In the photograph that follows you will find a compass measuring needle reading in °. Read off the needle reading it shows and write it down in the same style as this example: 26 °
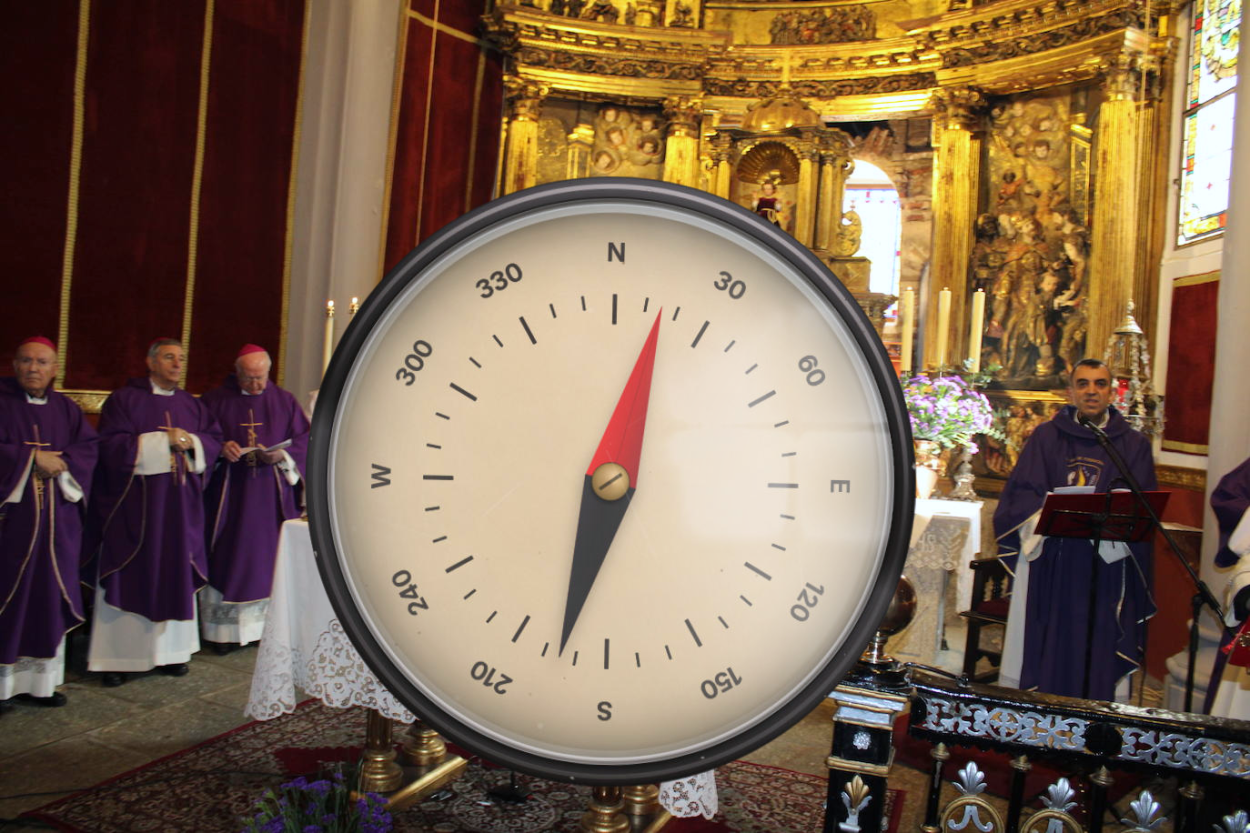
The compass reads 15 °
